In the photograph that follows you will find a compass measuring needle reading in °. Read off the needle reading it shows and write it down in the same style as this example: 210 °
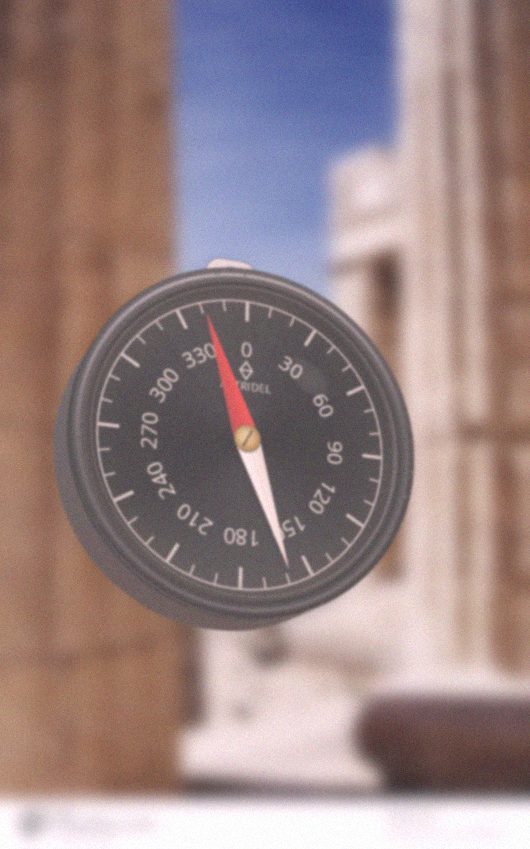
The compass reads 340 °
